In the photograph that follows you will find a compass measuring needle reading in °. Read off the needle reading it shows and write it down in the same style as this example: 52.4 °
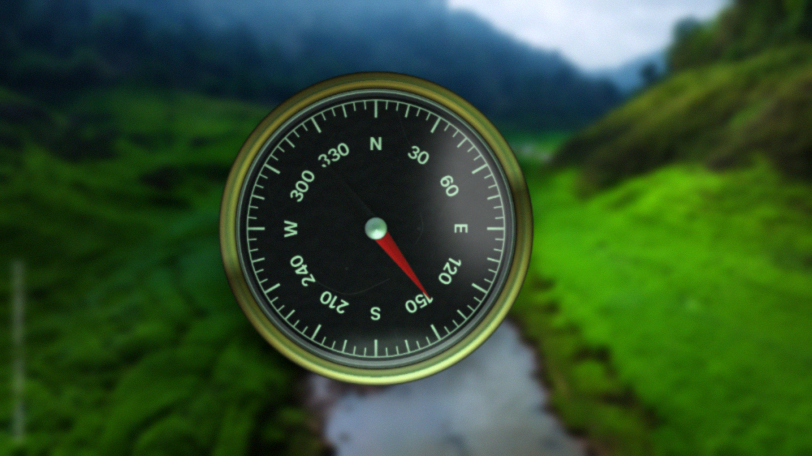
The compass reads 142.5 °
